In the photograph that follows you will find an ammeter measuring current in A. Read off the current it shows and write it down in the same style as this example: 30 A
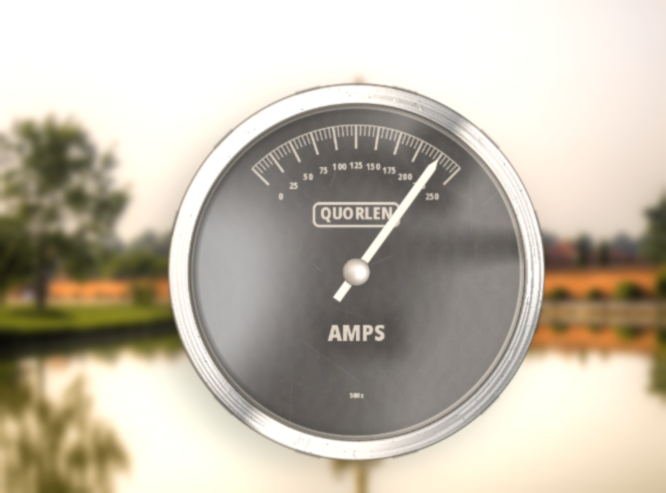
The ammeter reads 225 A
